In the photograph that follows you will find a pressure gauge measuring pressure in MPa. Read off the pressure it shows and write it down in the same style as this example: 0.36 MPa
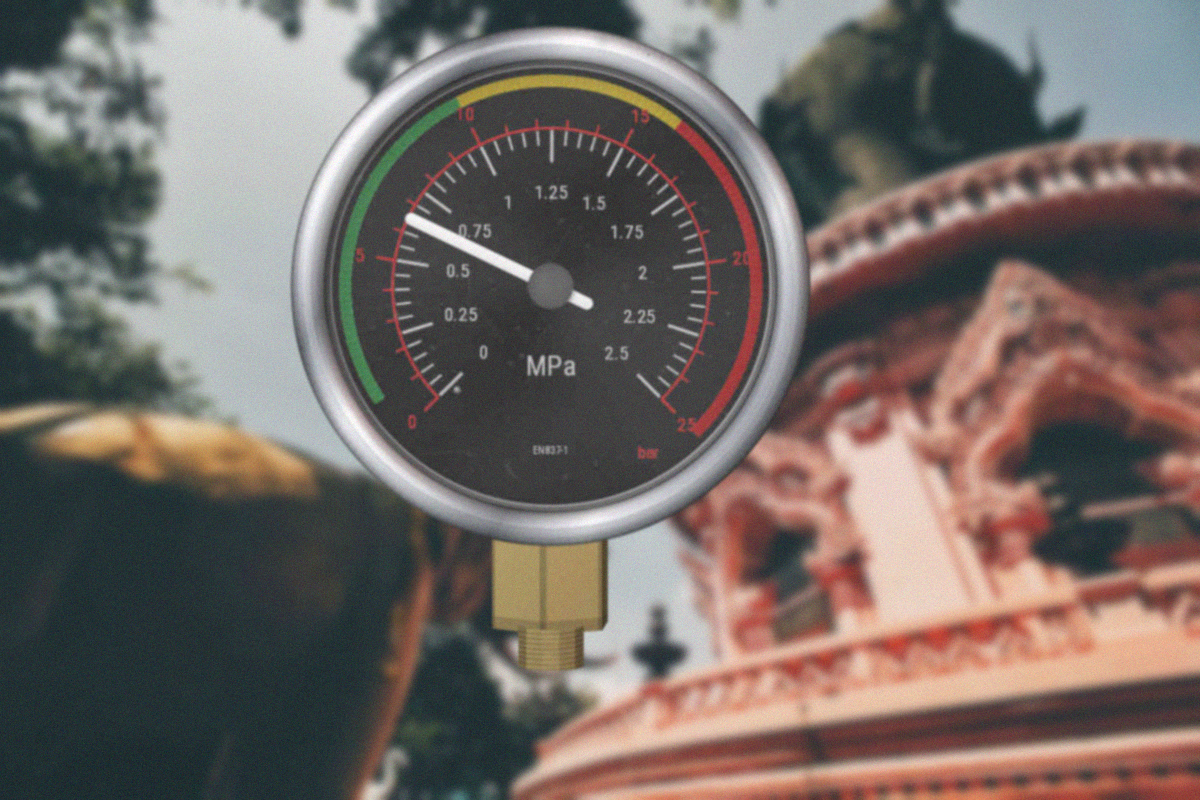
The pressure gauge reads 0.65 MPa
